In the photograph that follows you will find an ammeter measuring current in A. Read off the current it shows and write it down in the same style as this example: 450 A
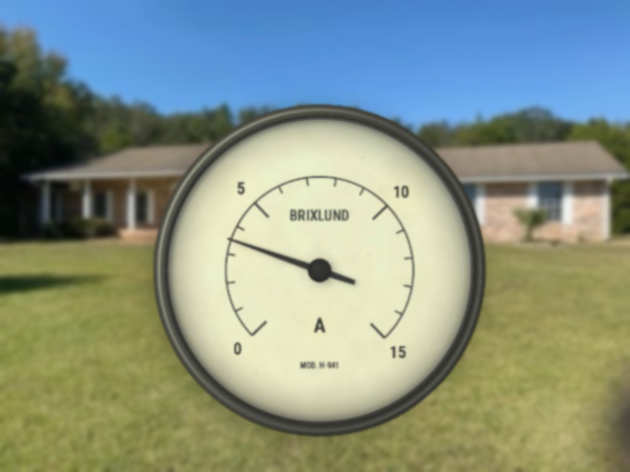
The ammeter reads 3.5 A
